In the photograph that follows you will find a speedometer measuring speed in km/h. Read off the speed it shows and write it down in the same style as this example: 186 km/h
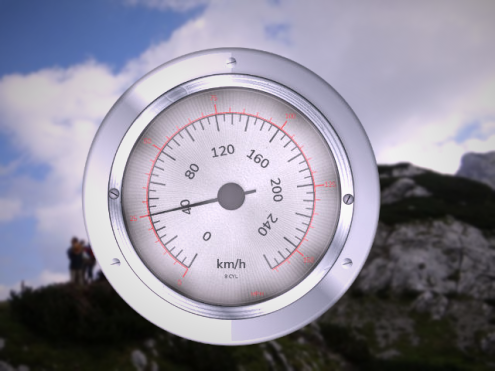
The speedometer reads 40 km/h
